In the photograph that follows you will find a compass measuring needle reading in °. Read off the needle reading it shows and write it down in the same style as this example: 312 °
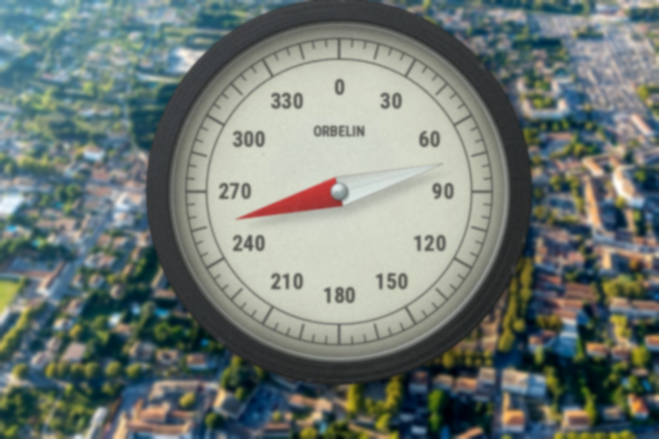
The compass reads 255 °
